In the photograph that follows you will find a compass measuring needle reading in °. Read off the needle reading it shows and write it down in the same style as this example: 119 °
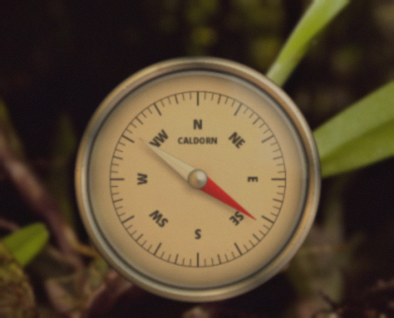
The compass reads 125 °
